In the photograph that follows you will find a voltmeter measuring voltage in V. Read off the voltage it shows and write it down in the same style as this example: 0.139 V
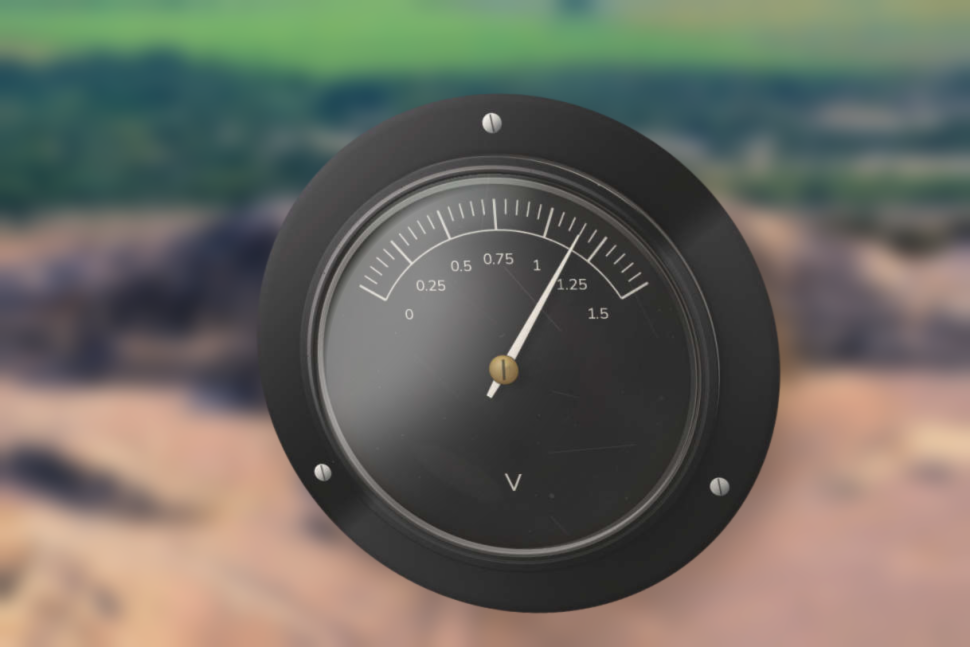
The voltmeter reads 1.15 V
